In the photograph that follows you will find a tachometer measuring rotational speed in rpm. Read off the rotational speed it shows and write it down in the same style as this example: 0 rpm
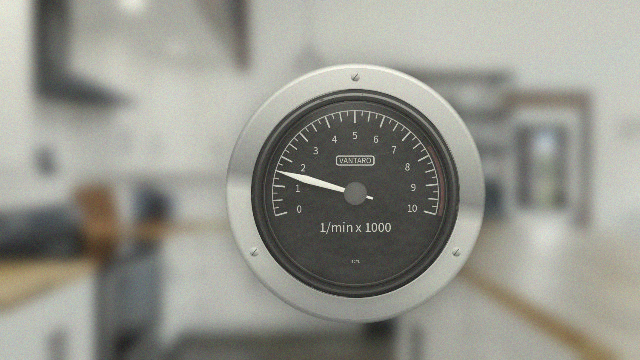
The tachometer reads 1500 rpm
